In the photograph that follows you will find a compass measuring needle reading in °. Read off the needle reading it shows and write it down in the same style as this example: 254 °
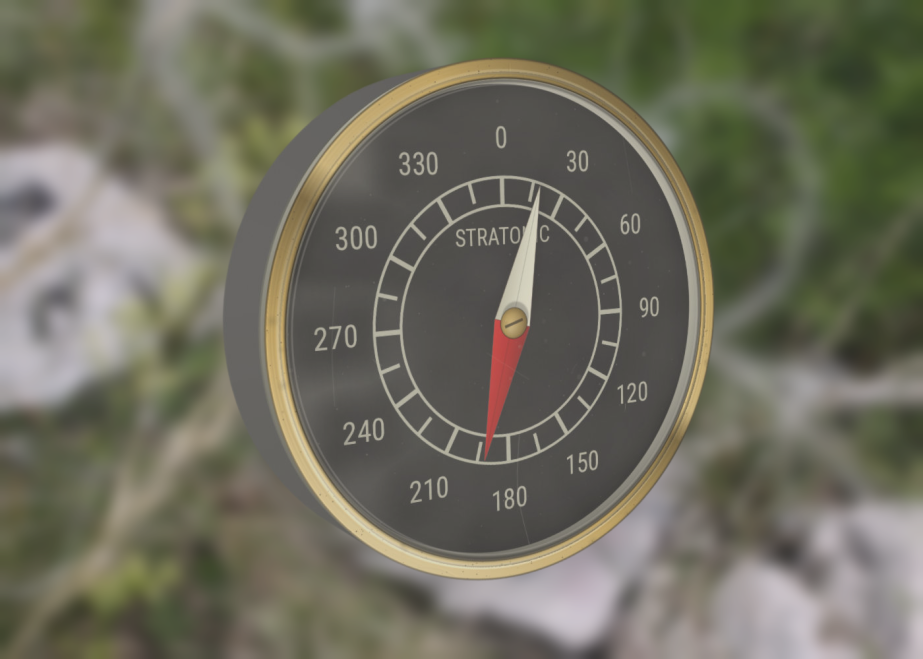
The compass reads 195 °
